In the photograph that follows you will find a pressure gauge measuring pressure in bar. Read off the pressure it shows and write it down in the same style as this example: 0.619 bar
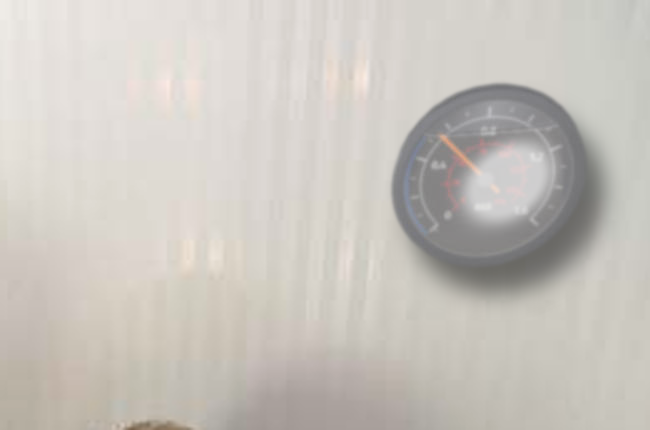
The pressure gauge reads 0.55 bar
